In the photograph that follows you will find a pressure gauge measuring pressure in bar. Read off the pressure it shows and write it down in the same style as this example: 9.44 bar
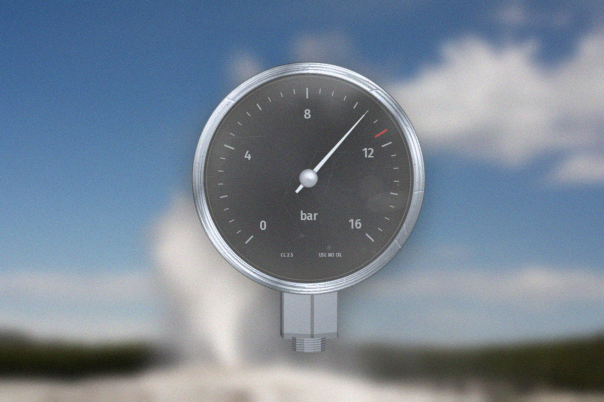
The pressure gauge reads 10.5 bar
